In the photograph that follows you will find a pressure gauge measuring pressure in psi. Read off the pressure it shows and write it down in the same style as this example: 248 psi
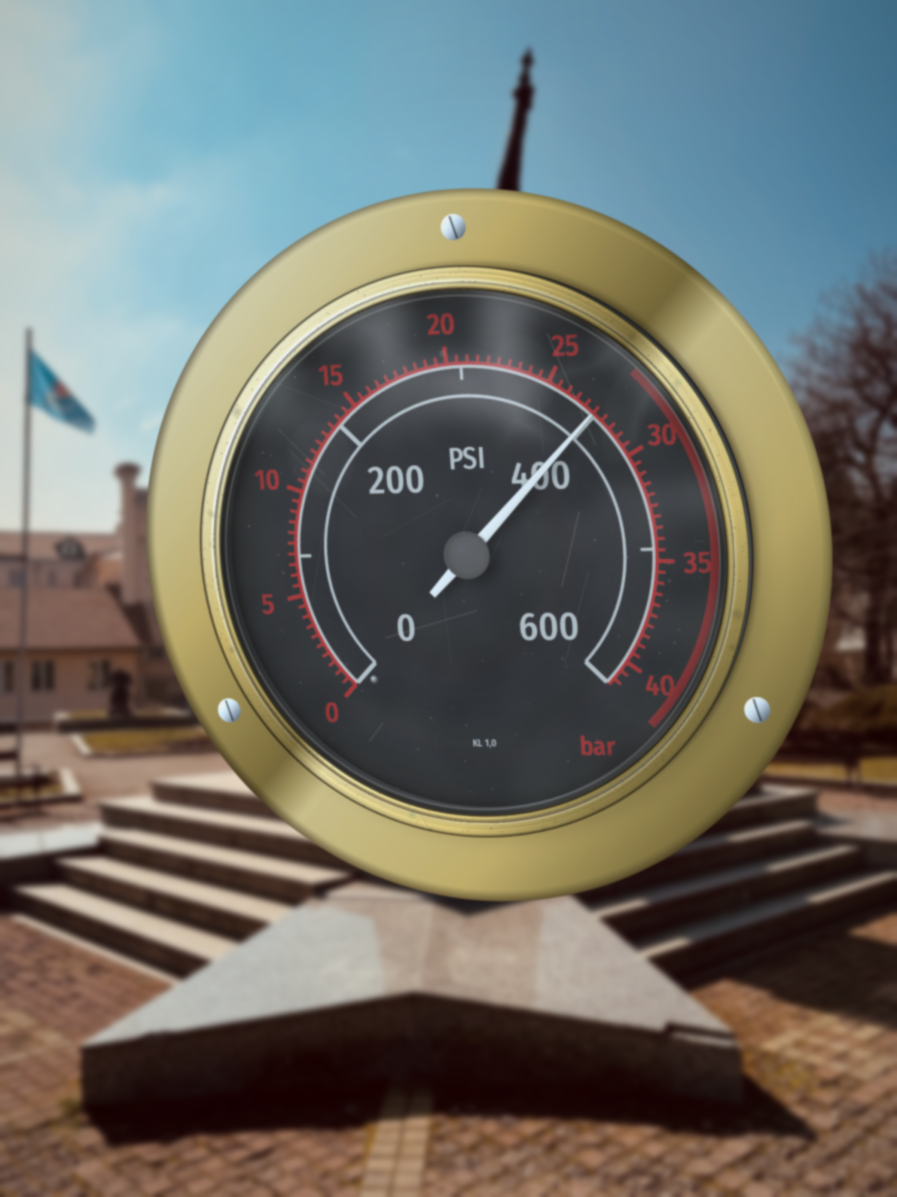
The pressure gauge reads 400 psi
